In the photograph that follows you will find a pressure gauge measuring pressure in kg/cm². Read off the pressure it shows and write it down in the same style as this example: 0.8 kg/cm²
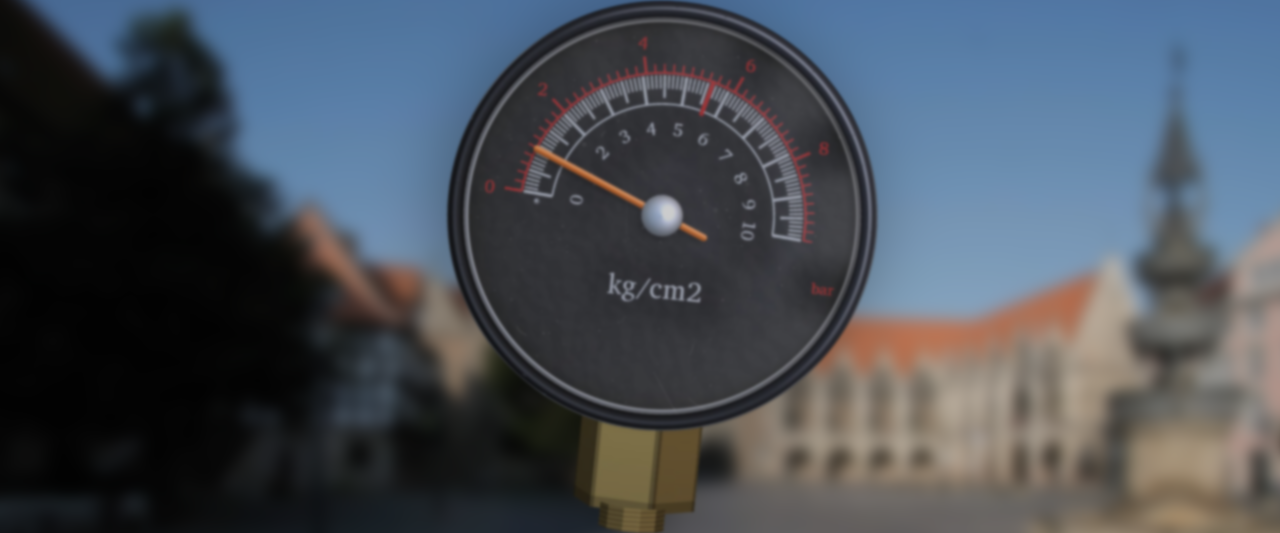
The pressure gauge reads 1 kg/cm²
